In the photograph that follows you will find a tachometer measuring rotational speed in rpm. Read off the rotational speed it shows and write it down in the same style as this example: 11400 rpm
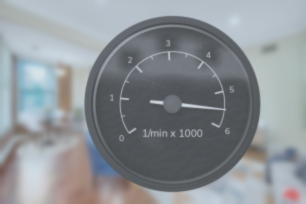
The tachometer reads 5500 rpm
